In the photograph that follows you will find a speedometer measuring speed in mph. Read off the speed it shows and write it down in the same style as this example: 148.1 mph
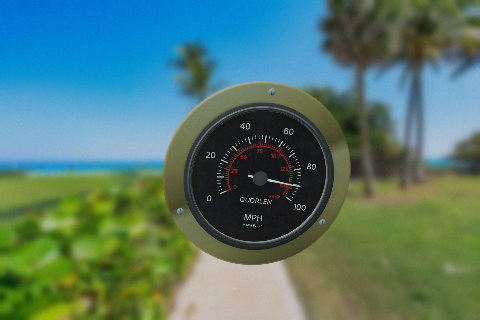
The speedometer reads 90 mph
